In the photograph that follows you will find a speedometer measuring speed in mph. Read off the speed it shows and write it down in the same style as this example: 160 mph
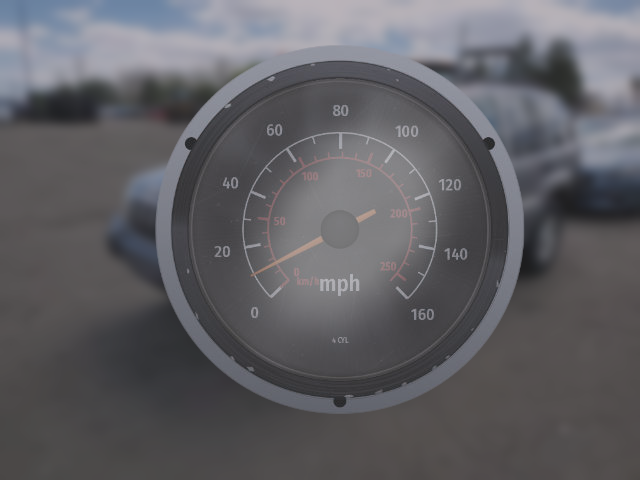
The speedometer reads 10 mph
